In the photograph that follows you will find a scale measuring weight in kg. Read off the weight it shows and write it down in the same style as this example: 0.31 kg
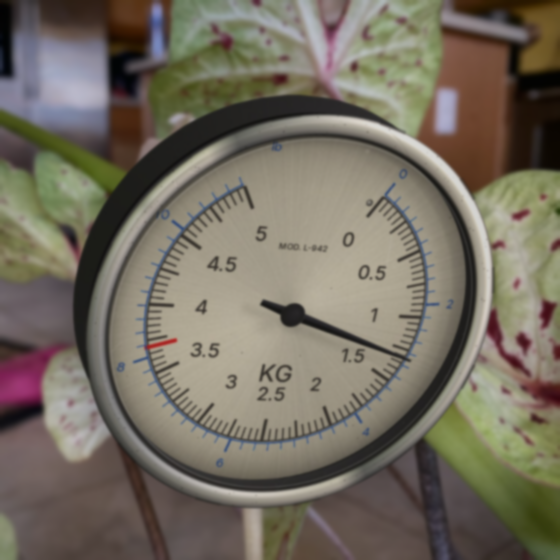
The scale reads 1.3 kg
